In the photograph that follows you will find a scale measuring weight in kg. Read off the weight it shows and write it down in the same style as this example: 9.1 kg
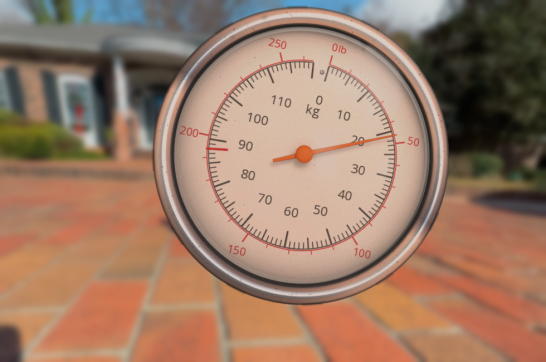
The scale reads 21 kg
